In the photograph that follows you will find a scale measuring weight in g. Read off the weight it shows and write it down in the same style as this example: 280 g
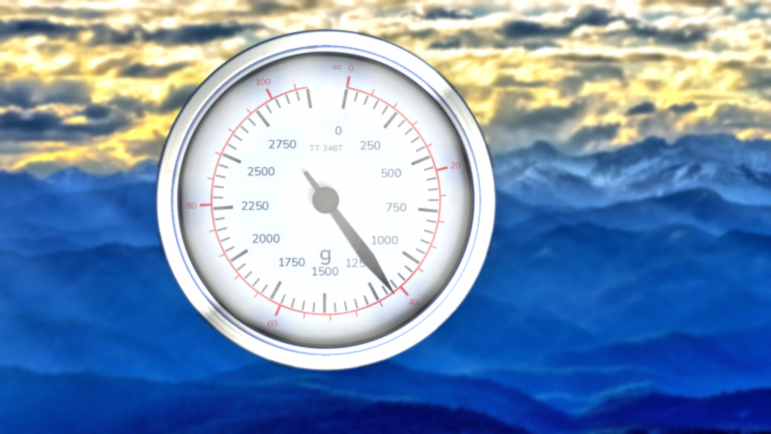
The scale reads 1175 g
